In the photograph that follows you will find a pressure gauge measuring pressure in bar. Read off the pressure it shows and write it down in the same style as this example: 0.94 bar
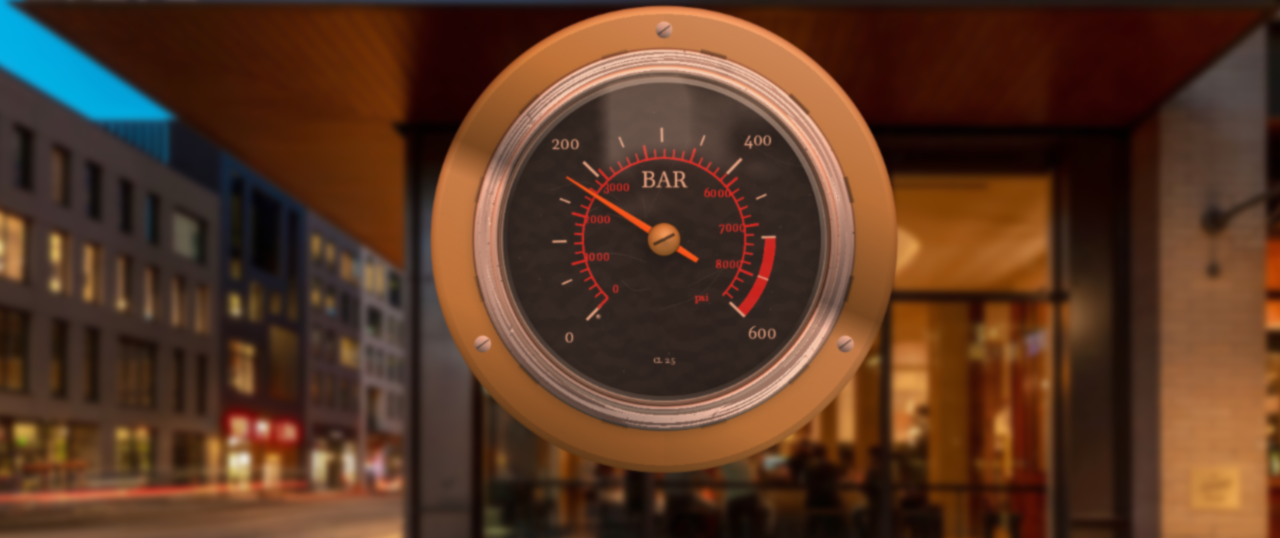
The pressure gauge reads 175 bar
